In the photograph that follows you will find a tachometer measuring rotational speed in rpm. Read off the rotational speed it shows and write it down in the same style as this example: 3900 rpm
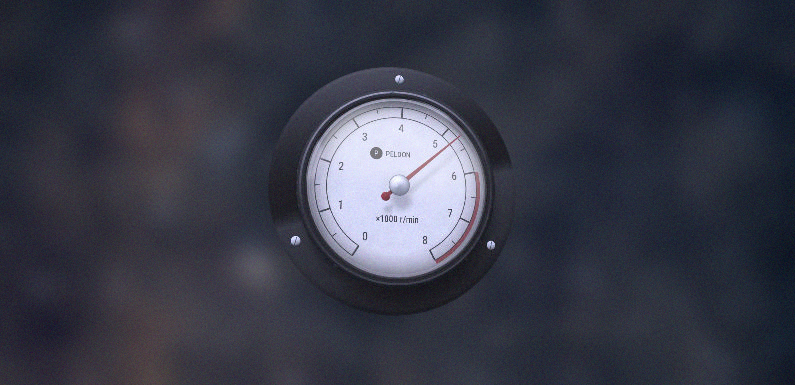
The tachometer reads 5250 rpm
